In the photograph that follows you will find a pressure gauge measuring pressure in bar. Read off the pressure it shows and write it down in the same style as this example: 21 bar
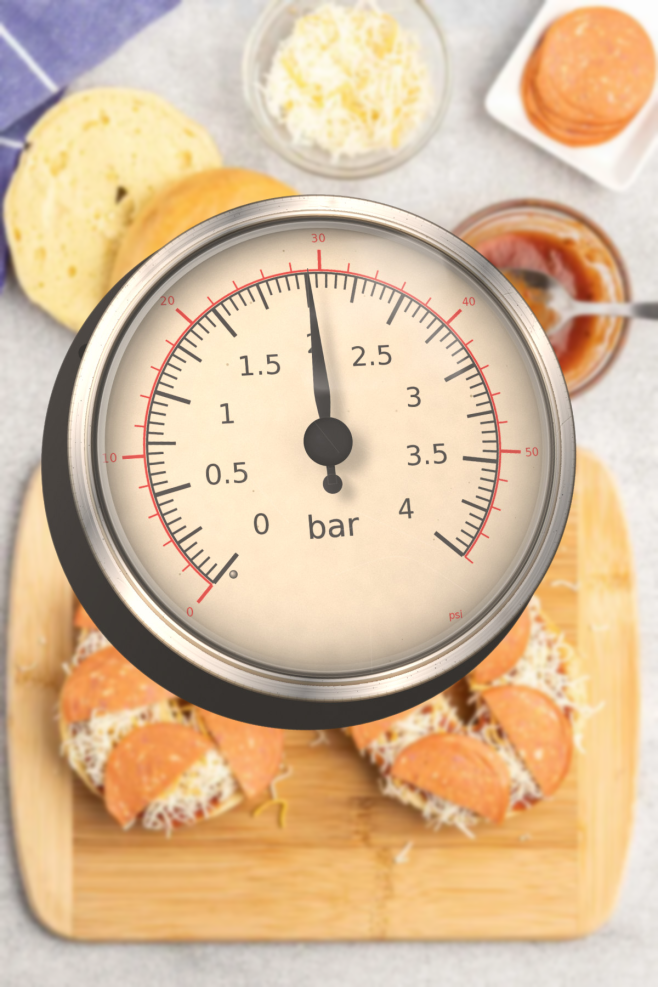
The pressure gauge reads 2 bar
